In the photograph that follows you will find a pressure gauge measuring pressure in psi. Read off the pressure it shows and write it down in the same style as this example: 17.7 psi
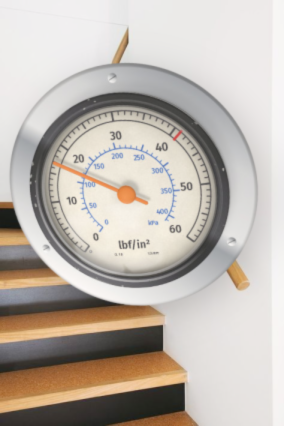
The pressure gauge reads 17 psi
